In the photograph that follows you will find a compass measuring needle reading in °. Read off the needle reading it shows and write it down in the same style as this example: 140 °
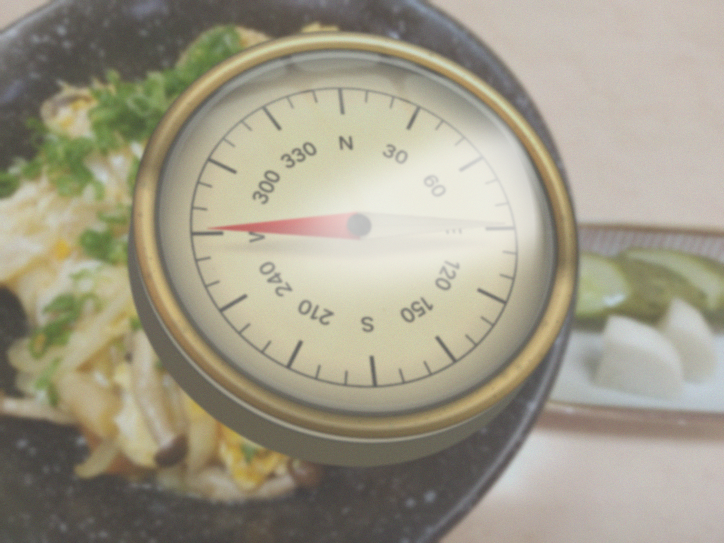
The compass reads 270 °
